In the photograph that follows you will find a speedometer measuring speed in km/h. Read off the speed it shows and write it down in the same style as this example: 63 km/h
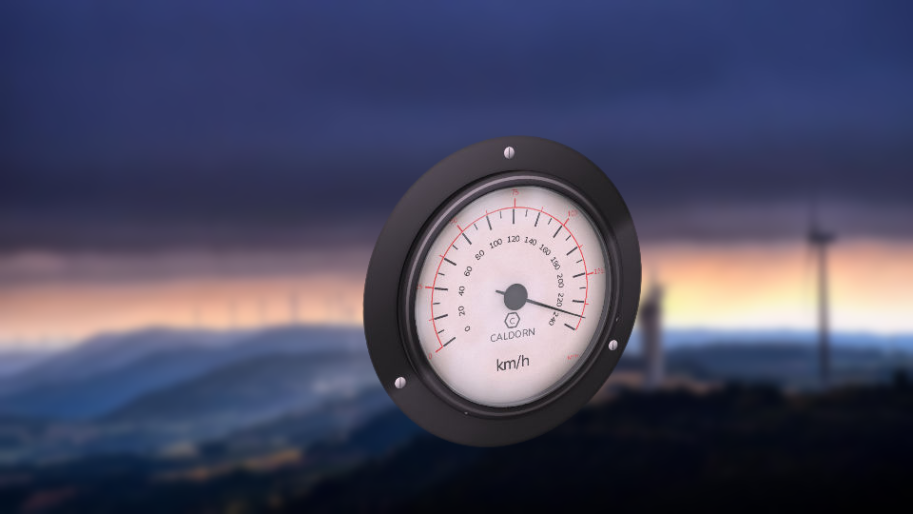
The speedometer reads 230 km/h
